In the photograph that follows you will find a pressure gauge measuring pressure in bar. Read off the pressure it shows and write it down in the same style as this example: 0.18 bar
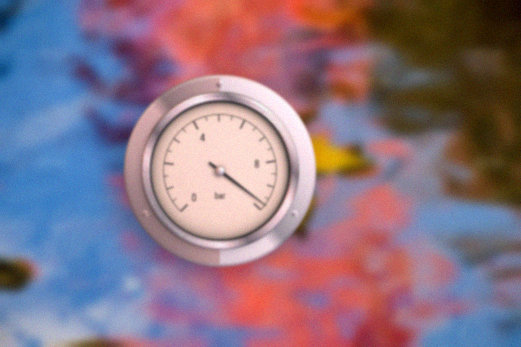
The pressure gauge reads 9.75 bar
